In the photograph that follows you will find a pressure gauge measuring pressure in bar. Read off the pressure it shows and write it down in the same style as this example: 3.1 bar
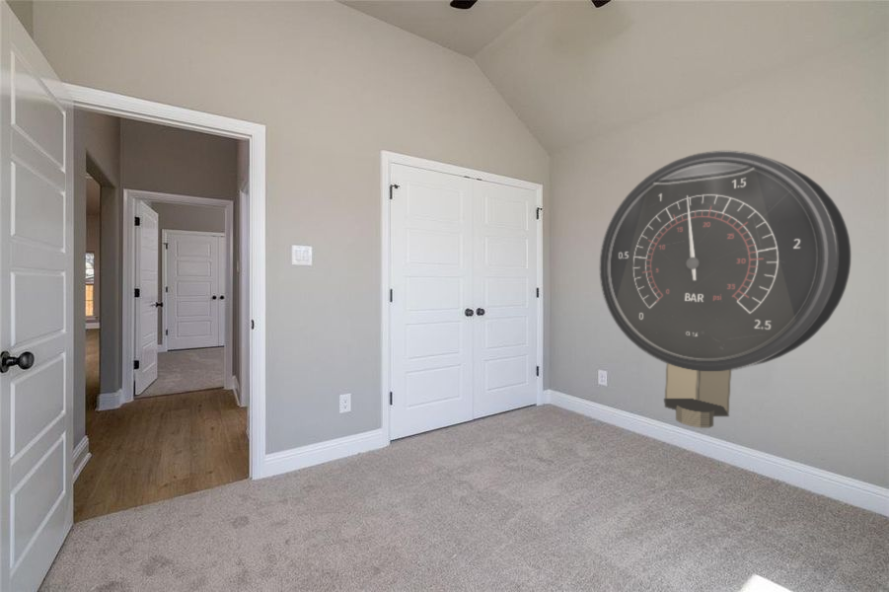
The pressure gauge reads 1.2 bar
